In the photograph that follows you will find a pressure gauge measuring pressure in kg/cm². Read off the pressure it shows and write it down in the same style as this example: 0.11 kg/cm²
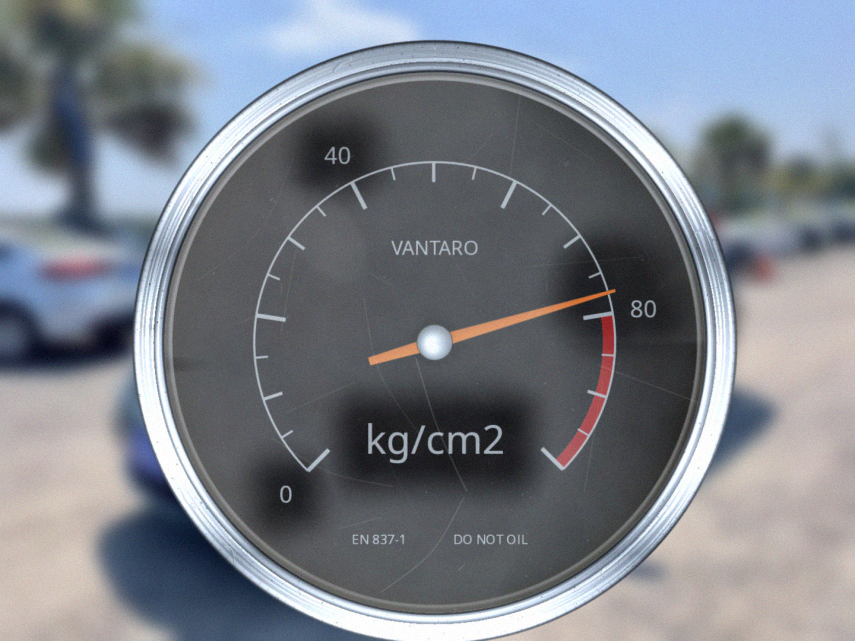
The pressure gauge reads 77.5 kg/cm²
